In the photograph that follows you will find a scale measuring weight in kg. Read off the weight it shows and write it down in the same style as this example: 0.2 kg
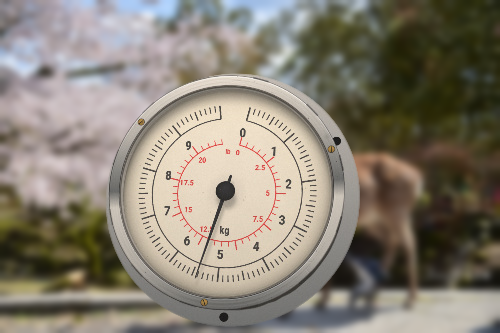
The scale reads 5.4 kg
